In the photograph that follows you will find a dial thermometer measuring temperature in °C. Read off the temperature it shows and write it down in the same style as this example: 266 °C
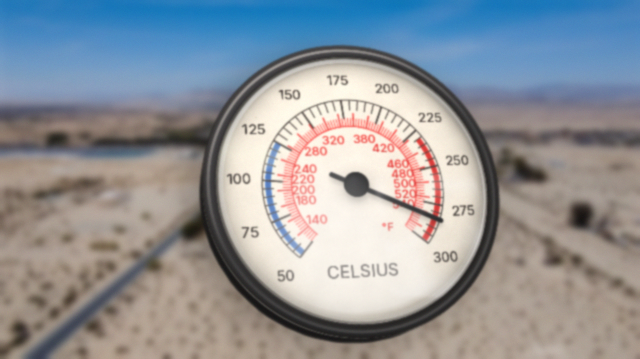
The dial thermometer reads 285 °C
